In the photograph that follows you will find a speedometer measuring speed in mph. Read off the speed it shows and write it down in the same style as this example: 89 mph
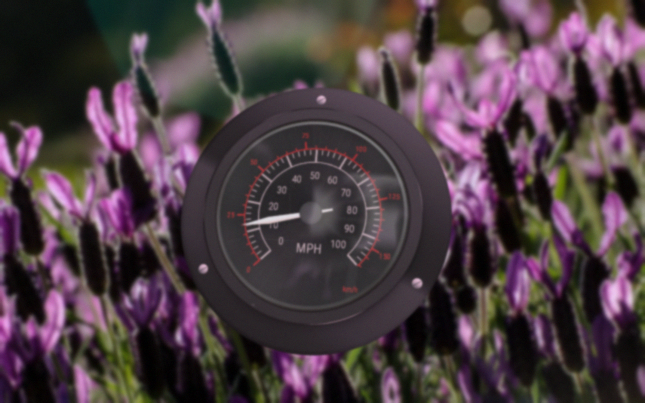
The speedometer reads 12 mph
